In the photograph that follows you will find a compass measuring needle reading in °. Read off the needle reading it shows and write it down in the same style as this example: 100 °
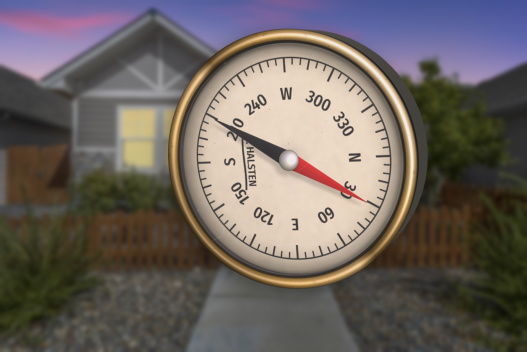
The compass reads 30 °
